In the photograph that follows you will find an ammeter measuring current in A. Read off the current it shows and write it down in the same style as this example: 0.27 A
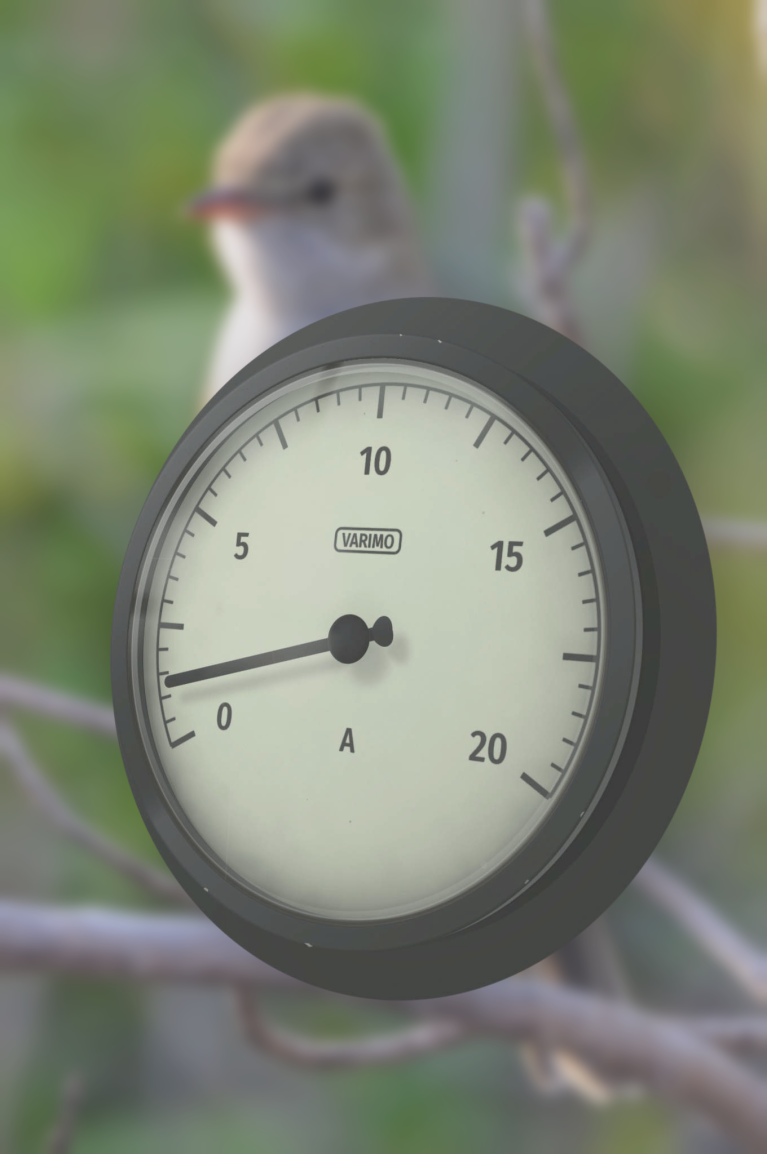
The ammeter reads 1.25 A
